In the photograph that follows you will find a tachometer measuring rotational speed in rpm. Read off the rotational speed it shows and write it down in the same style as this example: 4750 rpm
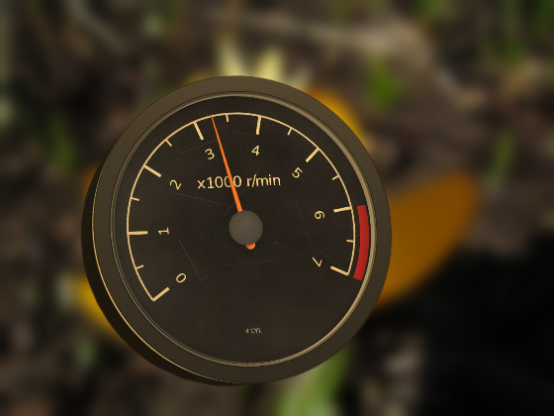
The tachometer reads 3250 rpm
